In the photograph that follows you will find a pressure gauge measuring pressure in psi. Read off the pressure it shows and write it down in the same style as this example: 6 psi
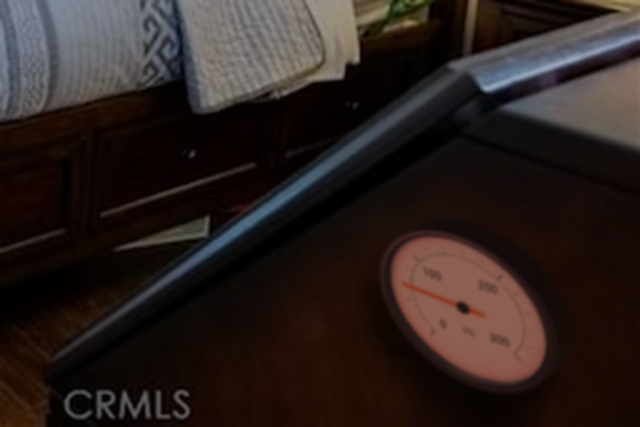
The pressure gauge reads 60 psi
